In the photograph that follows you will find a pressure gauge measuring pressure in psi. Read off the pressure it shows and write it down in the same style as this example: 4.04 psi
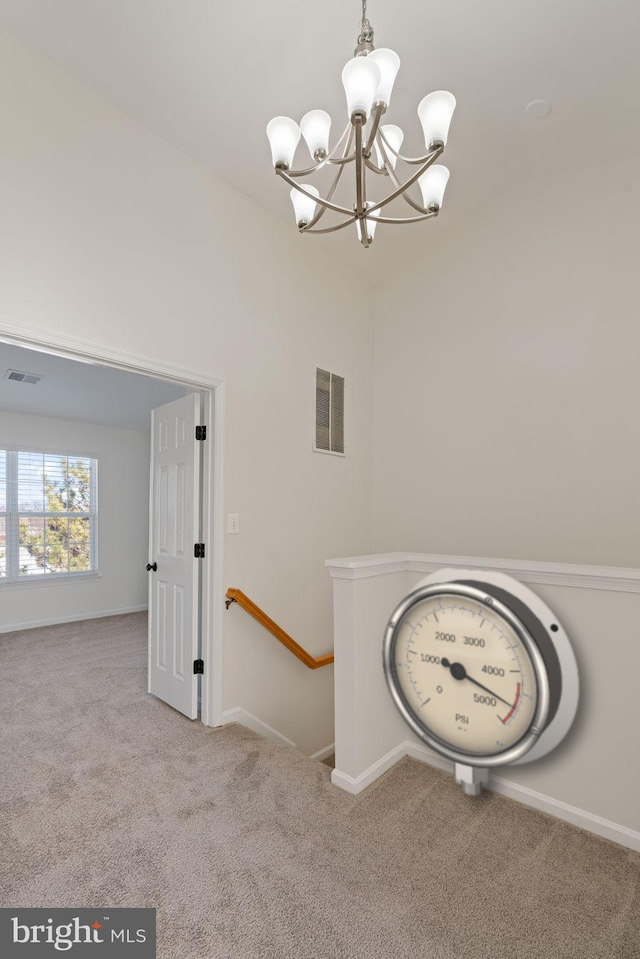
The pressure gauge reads 4600 psi
